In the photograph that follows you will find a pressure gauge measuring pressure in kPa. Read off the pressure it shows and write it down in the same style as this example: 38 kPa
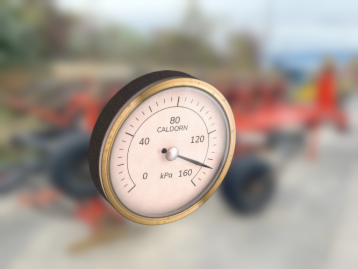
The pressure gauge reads 145 kPa
